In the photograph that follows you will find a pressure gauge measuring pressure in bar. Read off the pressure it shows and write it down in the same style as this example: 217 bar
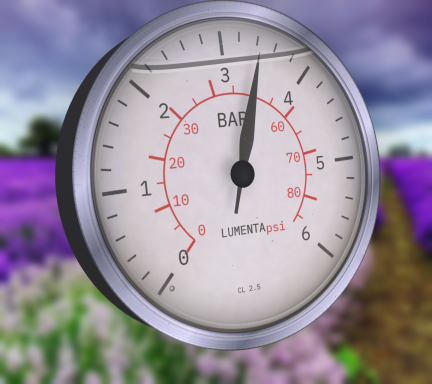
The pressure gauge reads 3.4 bar
